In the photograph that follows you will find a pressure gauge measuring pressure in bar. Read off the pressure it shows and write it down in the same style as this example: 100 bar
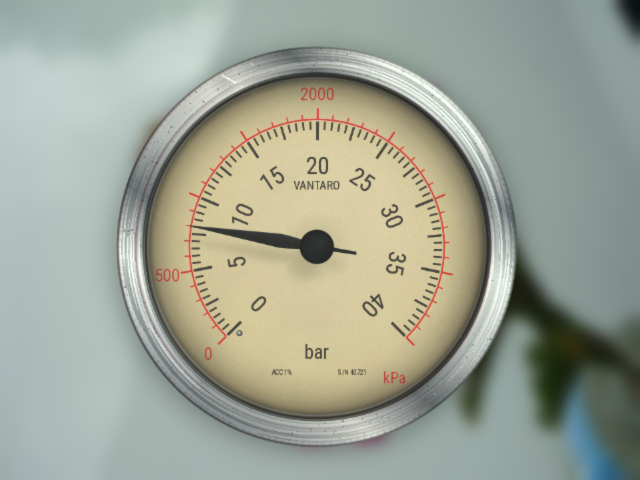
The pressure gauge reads 8 bar
